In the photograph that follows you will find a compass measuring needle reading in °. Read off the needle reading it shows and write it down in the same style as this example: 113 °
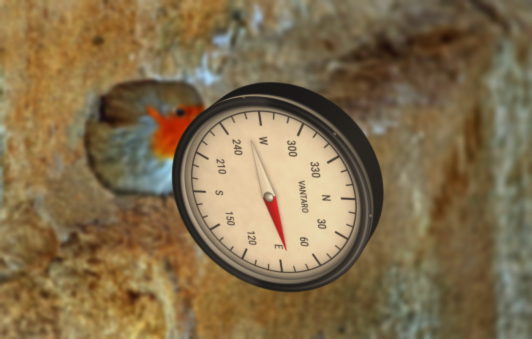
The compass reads 80 °
